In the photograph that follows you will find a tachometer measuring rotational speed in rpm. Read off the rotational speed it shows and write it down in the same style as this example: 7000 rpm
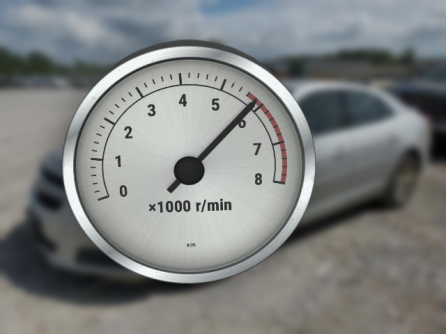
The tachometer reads 5800 rpm
